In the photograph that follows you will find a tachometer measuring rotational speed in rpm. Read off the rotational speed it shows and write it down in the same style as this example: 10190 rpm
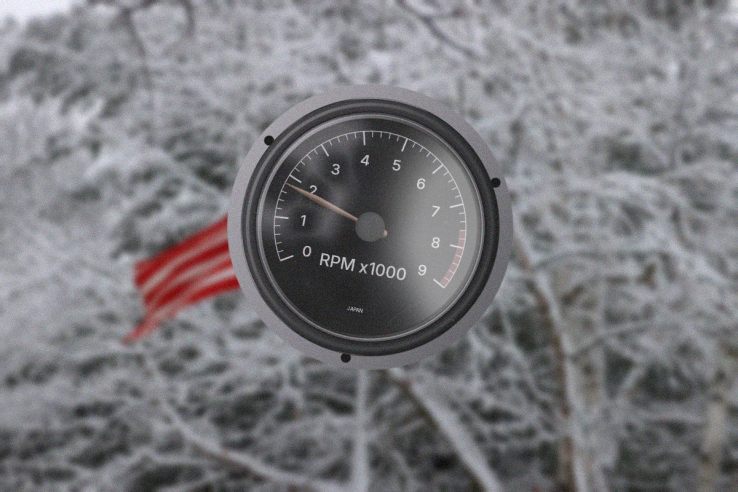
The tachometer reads 1800 rpm
